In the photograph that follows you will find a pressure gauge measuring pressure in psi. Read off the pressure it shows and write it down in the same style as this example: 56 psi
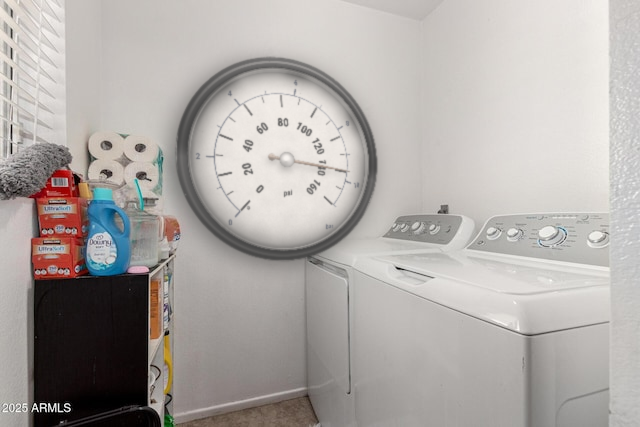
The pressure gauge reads 140 psi
